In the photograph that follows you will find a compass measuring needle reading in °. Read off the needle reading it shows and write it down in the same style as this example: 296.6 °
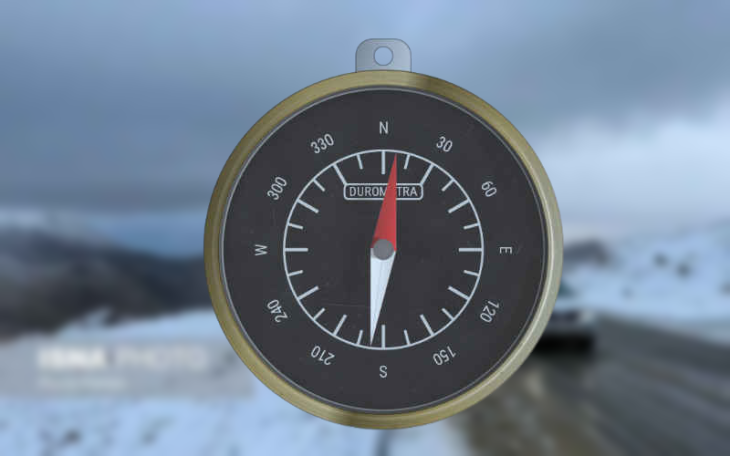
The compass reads 7.5 °
